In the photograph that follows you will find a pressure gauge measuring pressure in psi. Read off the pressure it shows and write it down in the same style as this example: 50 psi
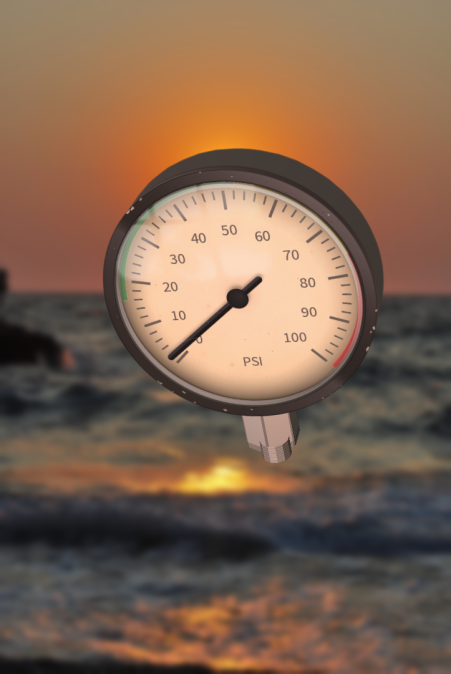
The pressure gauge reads 2 psi
